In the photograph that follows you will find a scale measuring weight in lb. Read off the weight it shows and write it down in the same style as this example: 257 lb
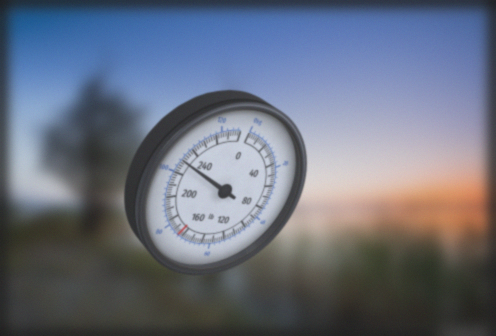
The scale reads 230 lb
